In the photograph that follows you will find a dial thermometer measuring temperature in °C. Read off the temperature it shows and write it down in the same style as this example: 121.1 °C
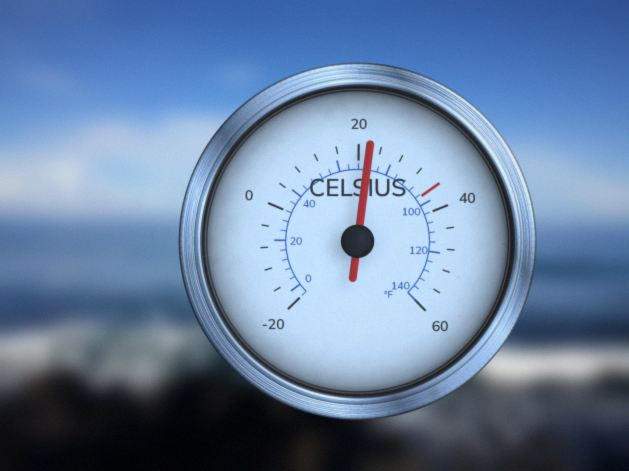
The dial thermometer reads 22 °C
